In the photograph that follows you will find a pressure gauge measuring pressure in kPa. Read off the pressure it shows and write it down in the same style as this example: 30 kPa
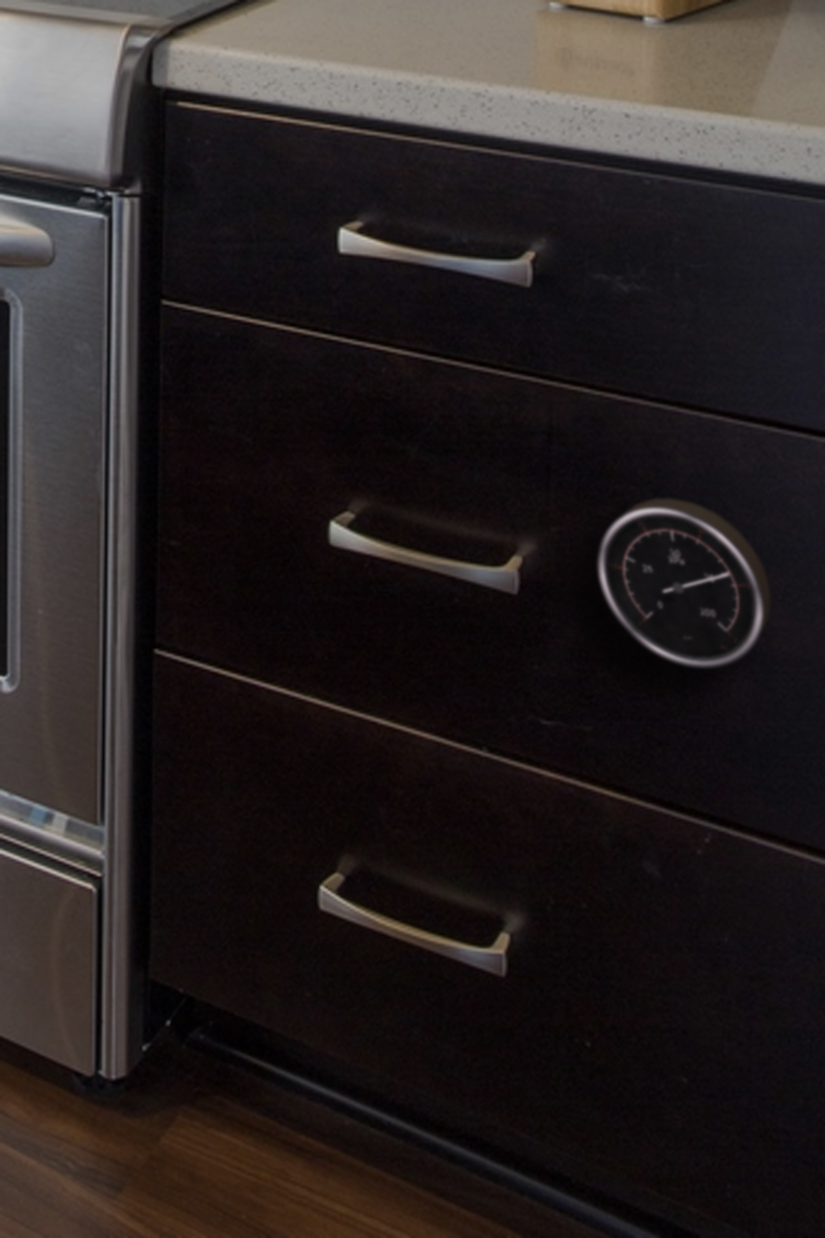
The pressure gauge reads 75 kPa
